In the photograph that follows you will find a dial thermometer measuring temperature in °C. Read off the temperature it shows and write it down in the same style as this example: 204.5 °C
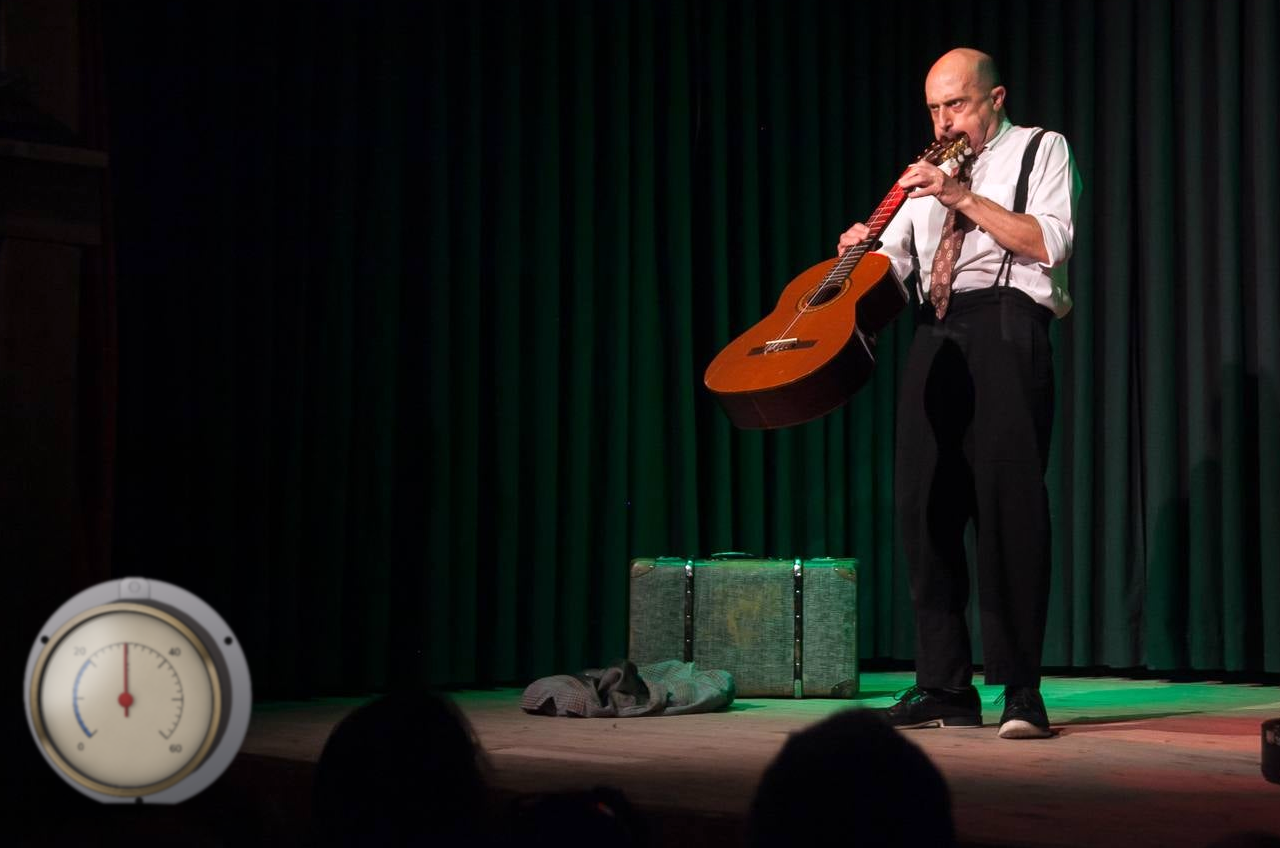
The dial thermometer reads 30 °C
